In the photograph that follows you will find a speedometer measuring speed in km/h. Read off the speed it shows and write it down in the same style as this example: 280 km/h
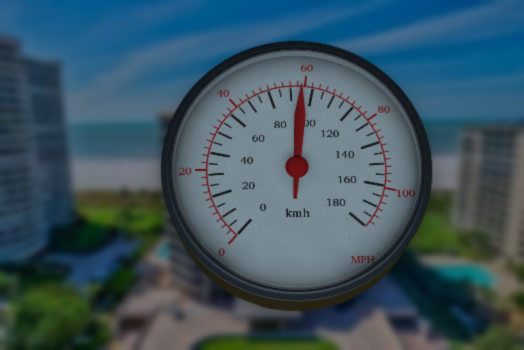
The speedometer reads 95 km/h
